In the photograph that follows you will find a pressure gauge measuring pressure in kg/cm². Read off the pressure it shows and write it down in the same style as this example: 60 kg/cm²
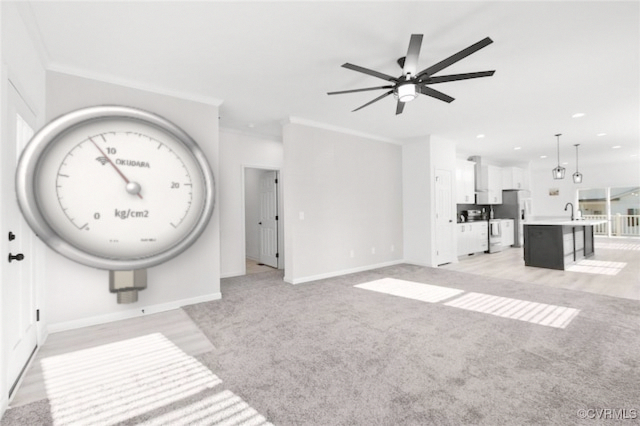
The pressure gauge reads 9 kg/cm²
